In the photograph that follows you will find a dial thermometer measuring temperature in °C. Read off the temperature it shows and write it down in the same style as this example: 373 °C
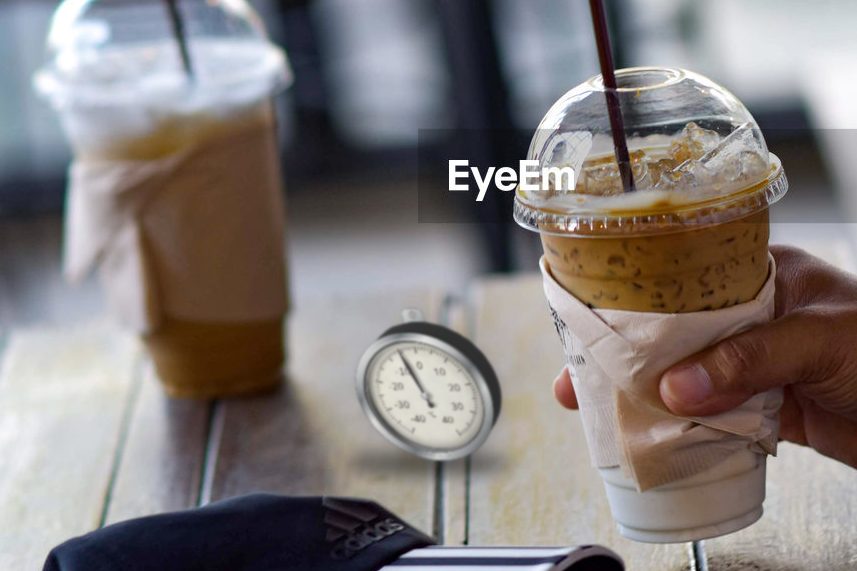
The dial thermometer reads -5 °C
